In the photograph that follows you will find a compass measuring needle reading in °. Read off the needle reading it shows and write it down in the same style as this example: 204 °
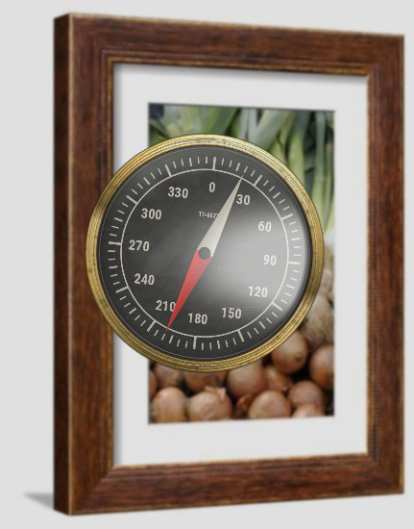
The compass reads 200 °
